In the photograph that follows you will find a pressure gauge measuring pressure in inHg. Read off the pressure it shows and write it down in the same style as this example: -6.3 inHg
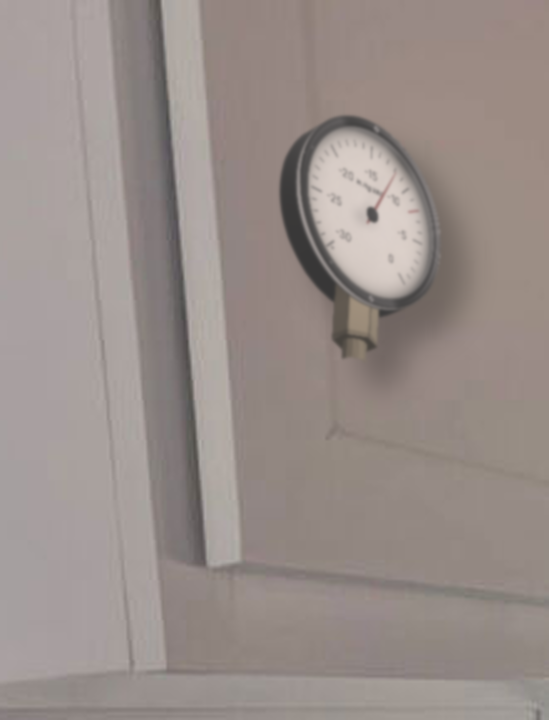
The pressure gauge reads -12 inHg
